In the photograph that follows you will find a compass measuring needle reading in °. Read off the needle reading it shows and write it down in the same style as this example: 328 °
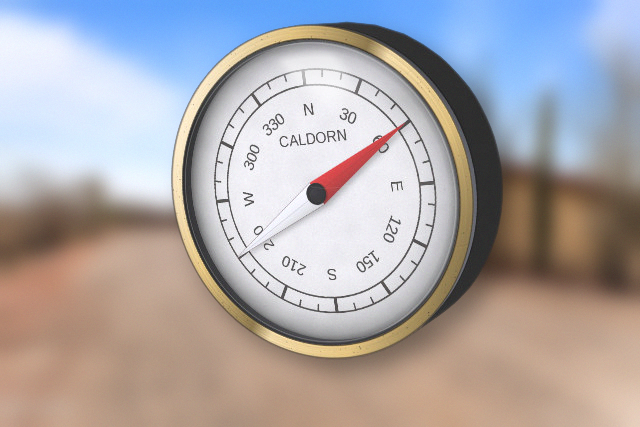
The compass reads 60 °
